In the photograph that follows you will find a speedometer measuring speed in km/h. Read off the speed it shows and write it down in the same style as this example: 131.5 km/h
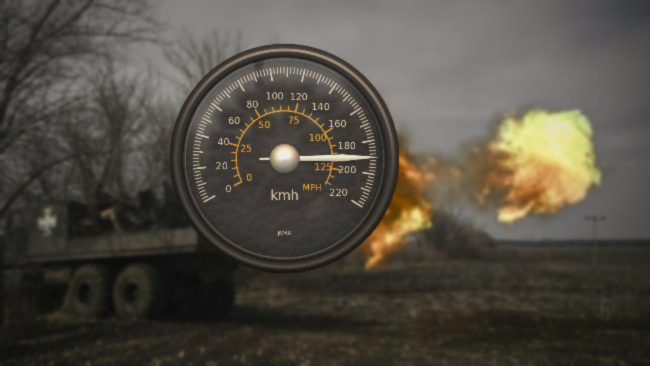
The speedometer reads 190 km/h
